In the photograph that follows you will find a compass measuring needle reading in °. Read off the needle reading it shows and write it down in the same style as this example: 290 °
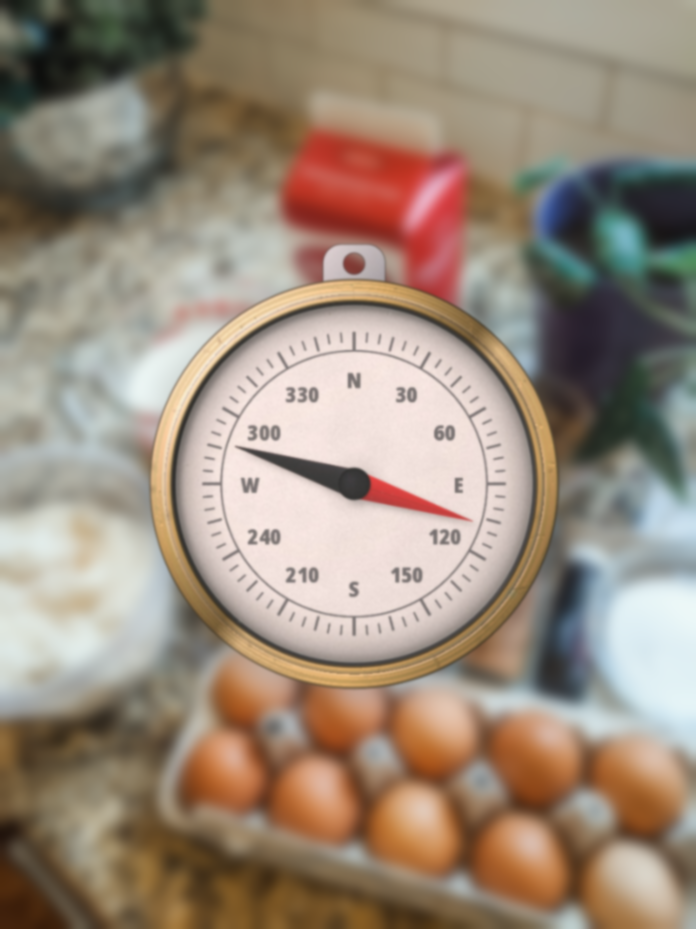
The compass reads 107.5 °
